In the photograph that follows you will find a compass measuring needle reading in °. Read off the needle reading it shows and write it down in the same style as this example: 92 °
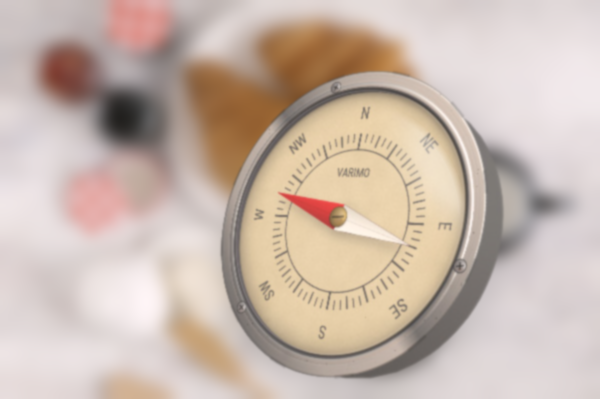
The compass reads 285 °
